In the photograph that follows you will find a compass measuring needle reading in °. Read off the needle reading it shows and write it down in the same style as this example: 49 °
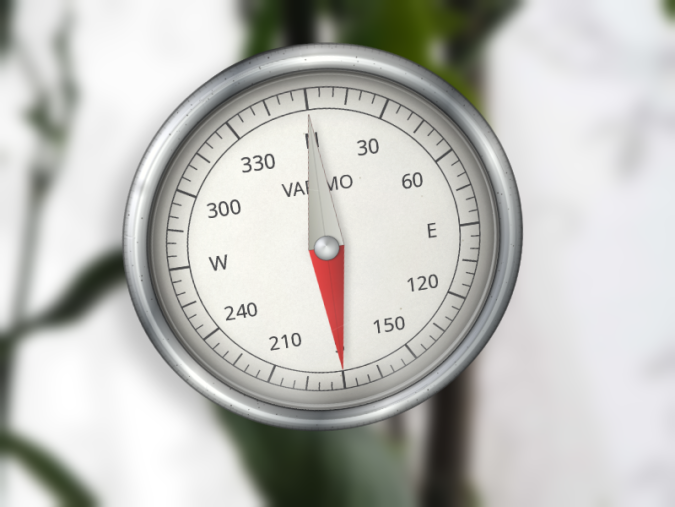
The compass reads 180 °
